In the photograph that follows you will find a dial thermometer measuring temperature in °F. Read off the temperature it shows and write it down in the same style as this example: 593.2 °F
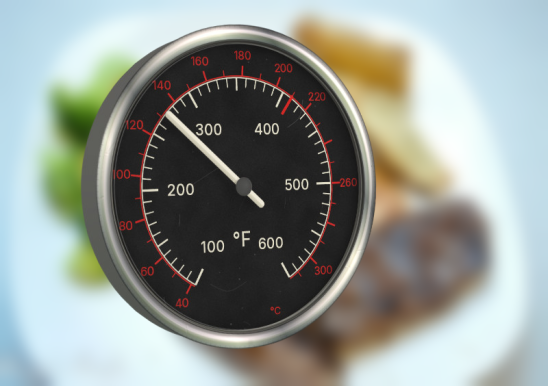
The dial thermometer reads 270 °F
